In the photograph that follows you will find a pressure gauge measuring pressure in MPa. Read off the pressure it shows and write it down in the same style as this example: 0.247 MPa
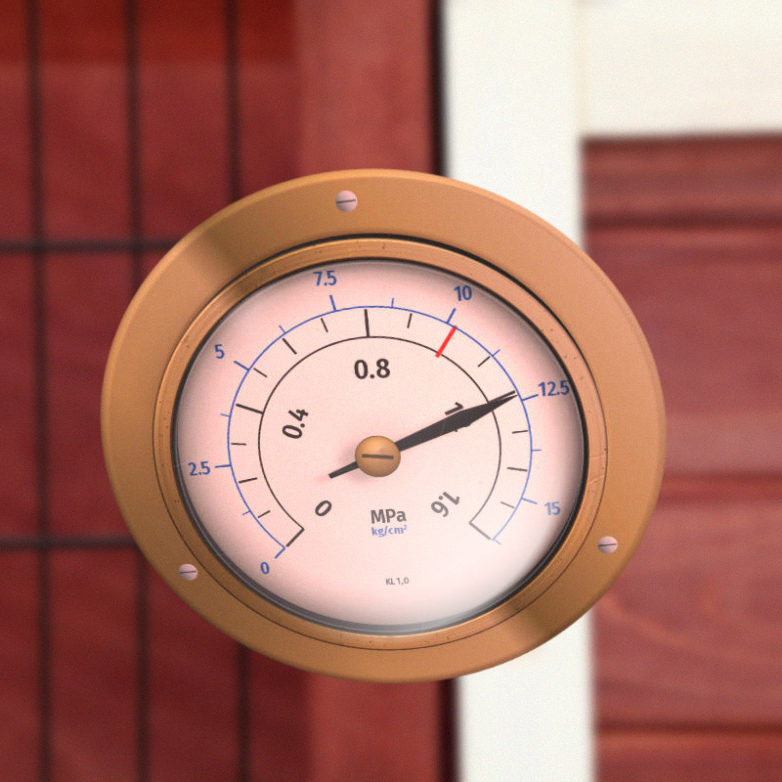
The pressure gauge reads 1.2 MPa
